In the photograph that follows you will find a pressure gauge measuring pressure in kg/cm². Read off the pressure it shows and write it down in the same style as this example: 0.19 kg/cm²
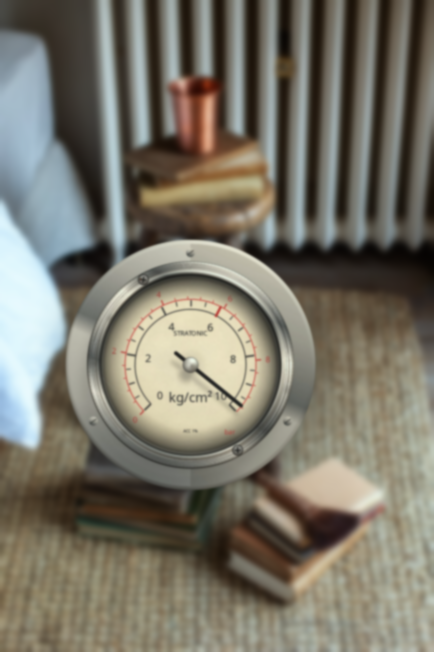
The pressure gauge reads 9.75 kg/cm²
